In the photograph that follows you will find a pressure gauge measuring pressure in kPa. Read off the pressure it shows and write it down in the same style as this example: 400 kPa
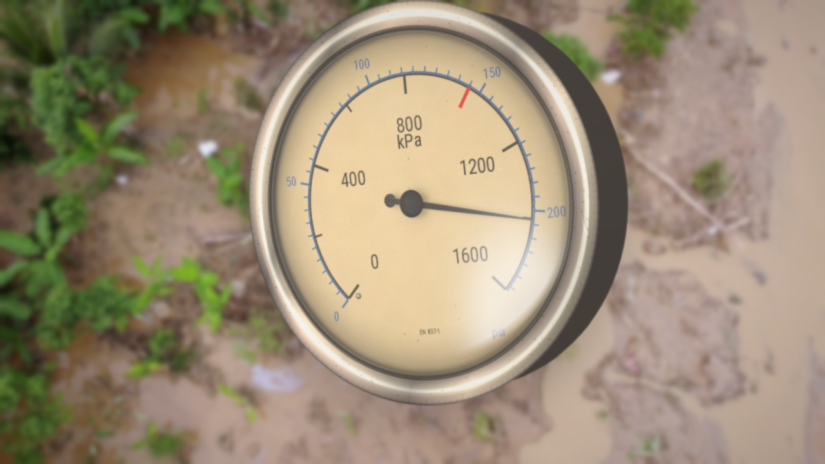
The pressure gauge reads 1400 kPa
